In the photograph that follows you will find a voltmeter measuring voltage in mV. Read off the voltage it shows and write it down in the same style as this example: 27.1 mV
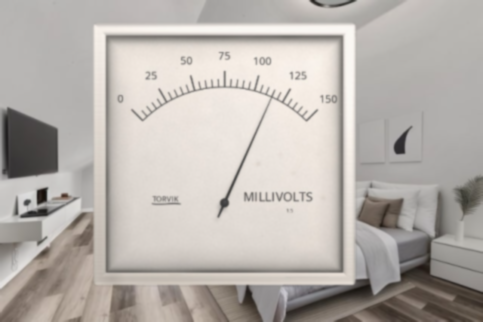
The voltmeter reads 115 mV
